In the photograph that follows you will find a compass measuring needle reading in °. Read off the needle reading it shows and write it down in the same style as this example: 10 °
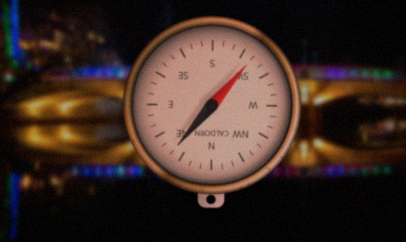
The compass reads 220 °
